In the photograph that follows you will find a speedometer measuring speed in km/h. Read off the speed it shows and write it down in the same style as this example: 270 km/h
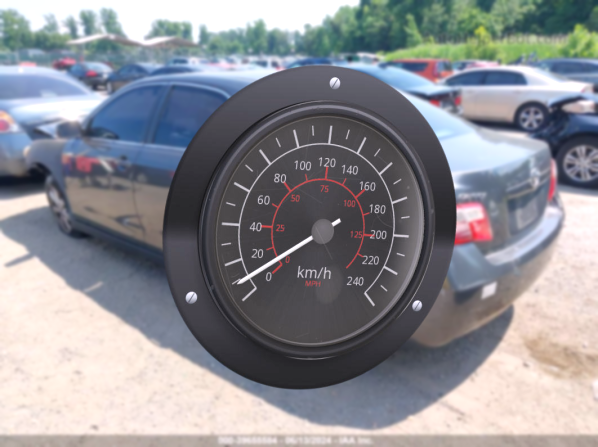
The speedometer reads 10 km/h
